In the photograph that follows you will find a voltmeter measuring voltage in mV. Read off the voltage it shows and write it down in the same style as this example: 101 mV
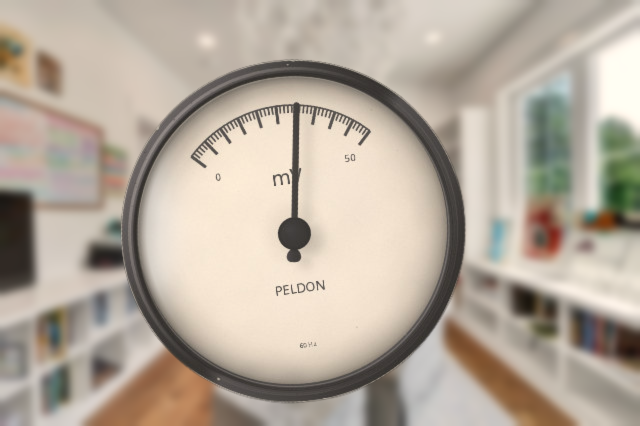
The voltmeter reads 30 mV
